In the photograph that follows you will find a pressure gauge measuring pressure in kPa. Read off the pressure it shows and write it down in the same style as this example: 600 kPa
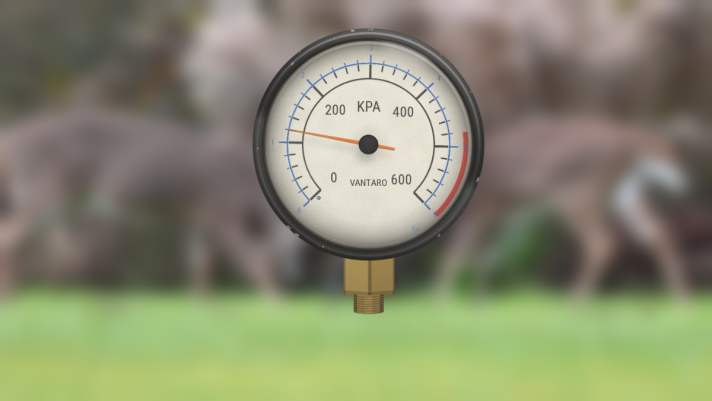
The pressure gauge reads 120 kPa
